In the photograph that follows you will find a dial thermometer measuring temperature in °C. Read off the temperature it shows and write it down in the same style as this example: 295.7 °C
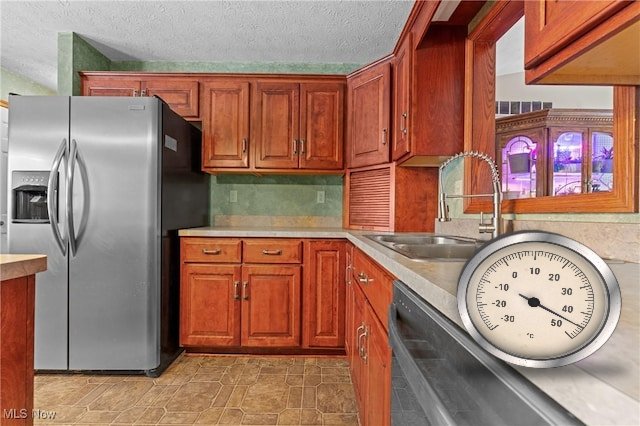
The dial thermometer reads 45 °C
